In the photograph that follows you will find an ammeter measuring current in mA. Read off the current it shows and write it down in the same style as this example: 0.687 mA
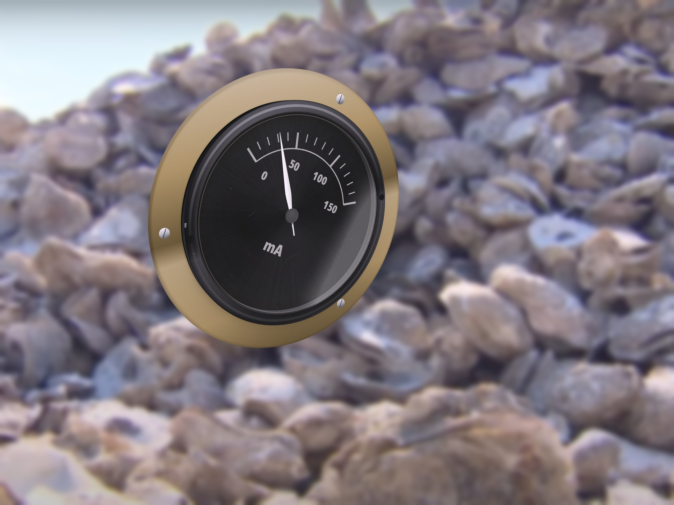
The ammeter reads 30 mA
